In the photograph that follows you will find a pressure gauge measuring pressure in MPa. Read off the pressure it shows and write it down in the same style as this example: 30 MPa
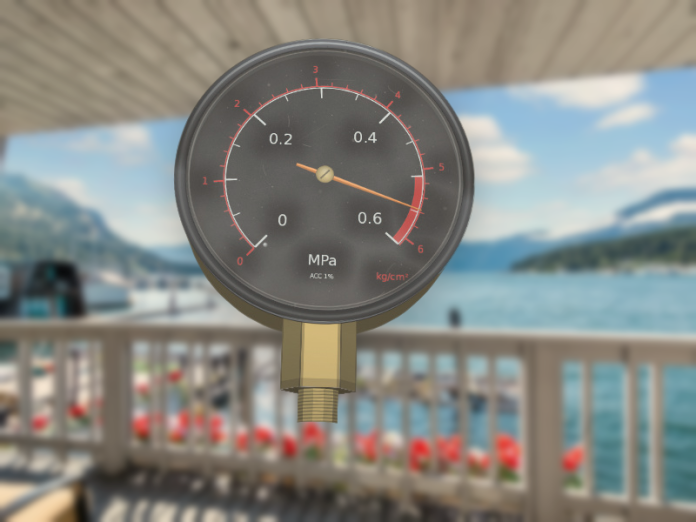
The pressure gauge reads 0.55 MPa
